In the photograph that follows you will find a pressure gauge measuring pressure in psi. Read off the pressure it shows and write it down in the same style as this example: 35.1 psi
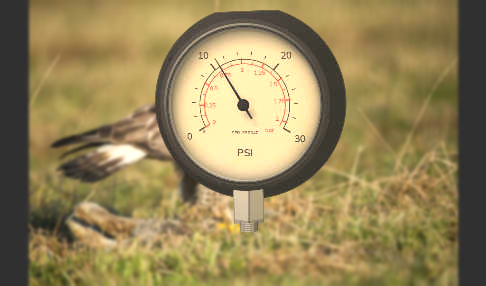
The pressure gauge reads 11 psi
